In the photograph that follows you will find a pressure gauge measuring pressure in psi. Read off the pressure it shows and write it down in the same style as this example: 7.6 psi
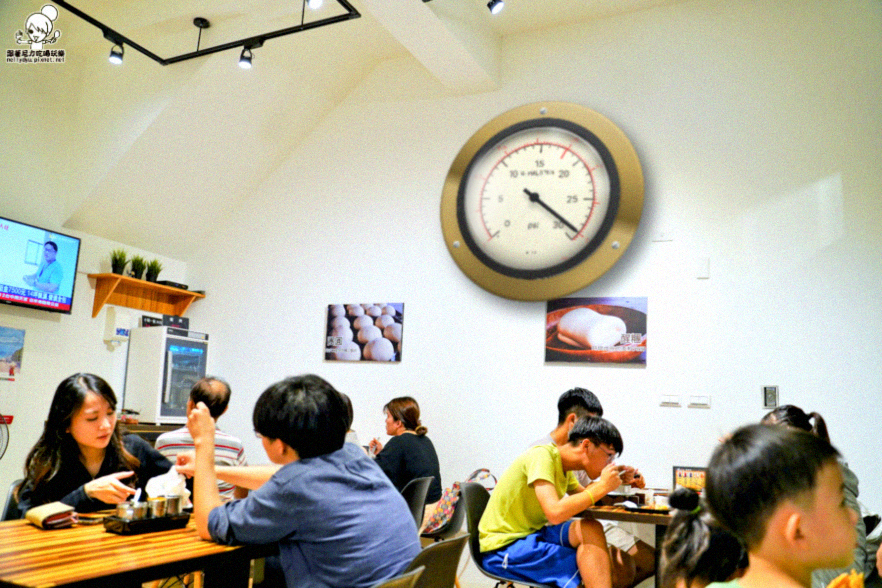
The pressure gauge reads 29 psi
